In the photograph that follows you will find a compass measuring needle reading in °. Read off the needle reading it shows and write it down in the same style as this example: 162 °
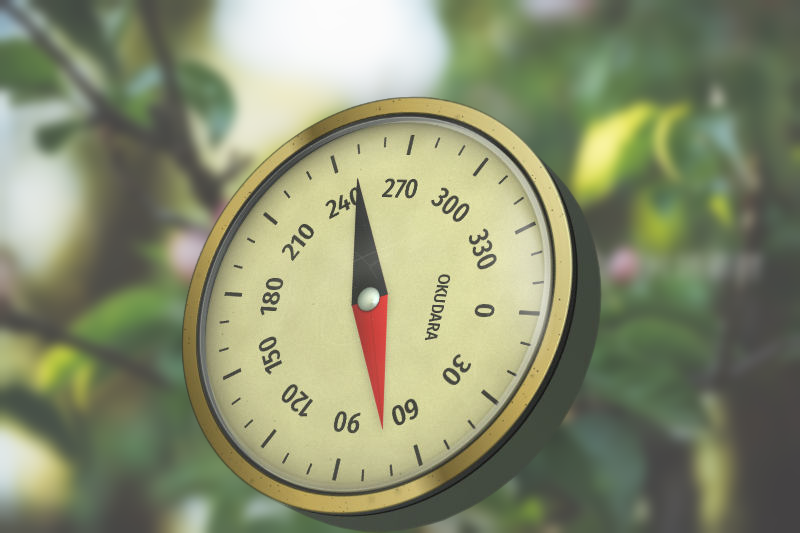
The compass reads 70 °
